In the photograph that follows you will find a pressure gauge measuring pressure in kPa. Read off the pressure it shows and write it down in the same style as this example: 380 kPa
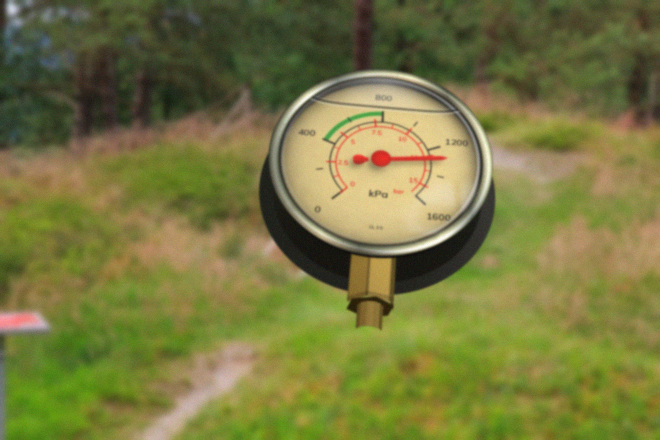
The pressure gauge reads 1300 kPa
